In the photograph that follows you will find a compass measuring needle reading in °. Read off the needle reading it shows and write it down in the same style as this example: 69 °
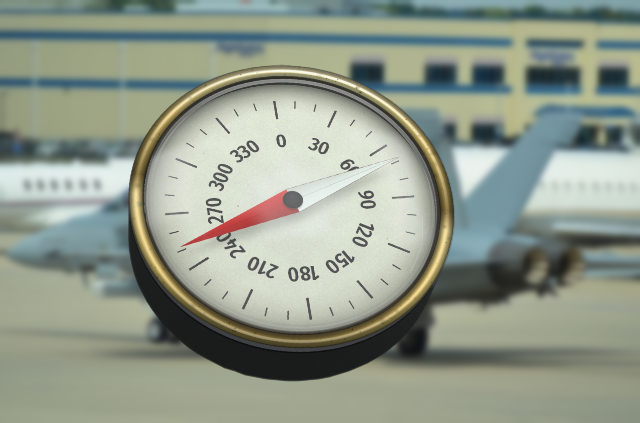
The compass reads 250 °
